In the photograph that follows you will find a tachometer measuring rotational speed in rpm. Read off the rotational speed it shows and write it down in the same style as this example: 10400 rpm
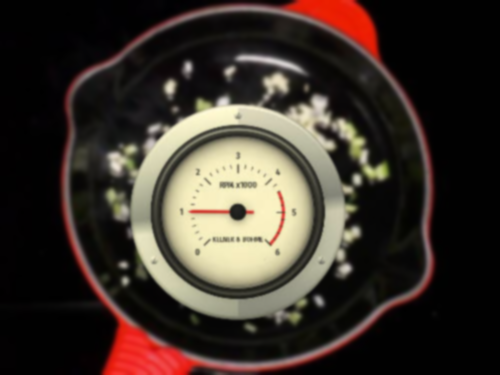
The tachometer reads 1000 rpm
